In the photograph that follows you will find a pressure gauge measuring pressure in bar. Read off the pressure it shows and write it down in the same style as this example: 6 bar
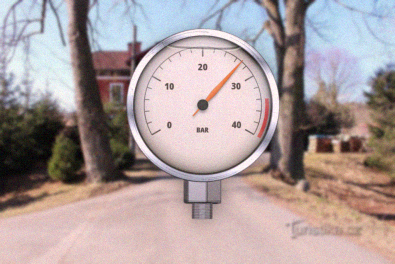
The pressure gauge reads 27 bar
